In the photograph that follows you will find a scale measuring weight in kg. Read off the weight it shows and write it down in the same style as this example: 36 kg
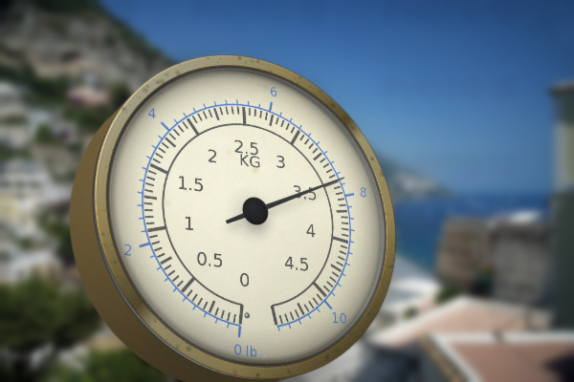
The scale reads 3.5 kg
